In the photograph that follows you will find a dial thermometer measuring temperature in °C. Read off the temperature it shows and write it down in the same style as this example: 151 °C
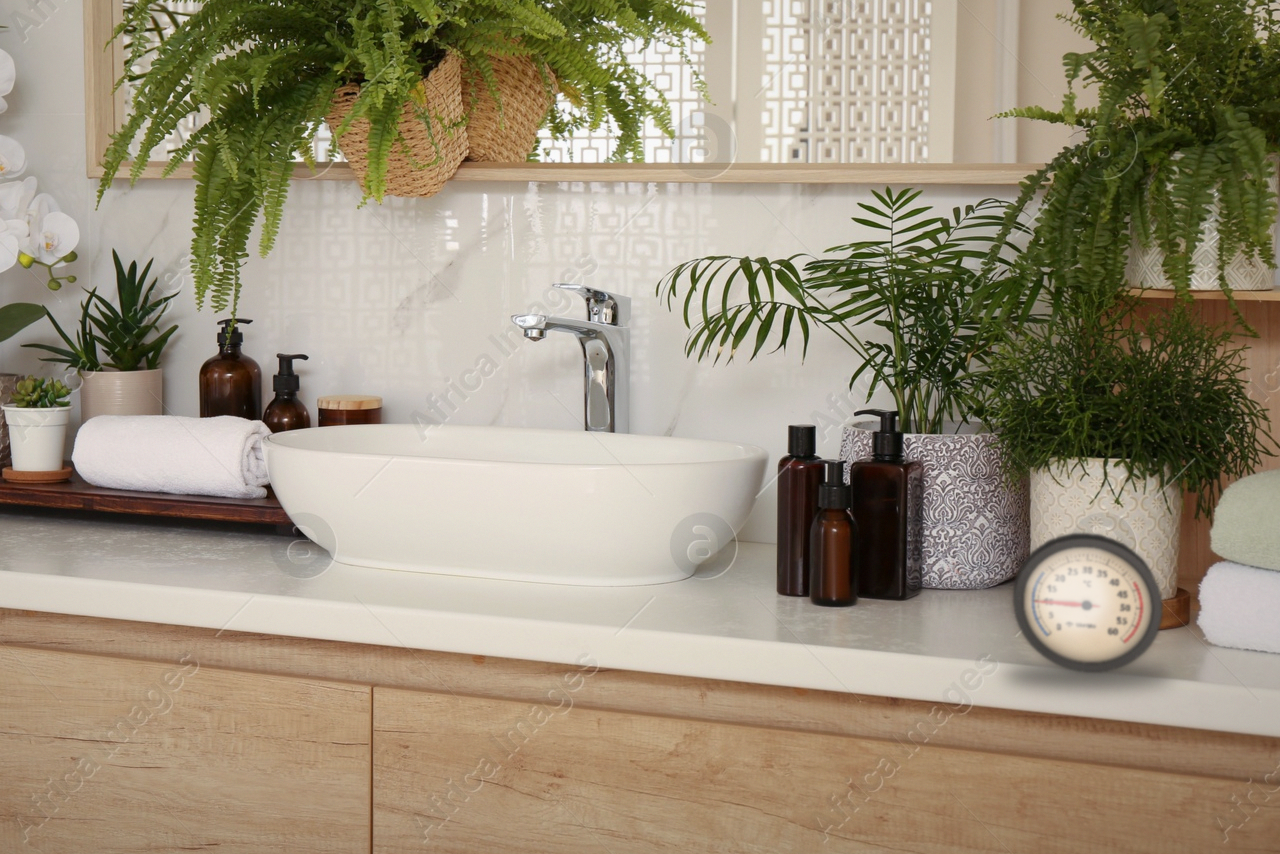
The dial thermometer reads 10 °C
